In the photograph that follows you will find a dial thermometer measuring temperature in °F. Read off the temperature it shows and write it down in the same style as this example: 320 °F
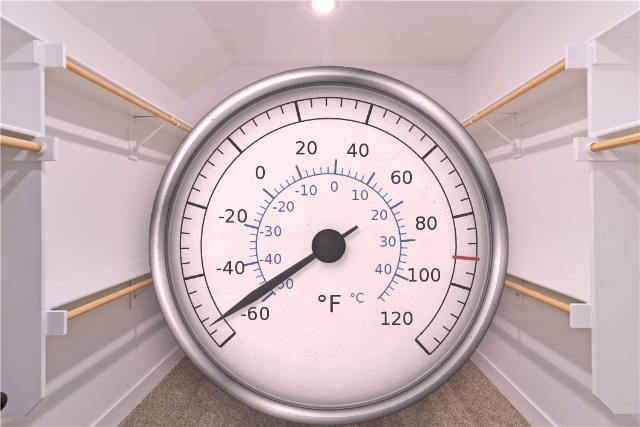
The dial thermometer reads -54 °F
